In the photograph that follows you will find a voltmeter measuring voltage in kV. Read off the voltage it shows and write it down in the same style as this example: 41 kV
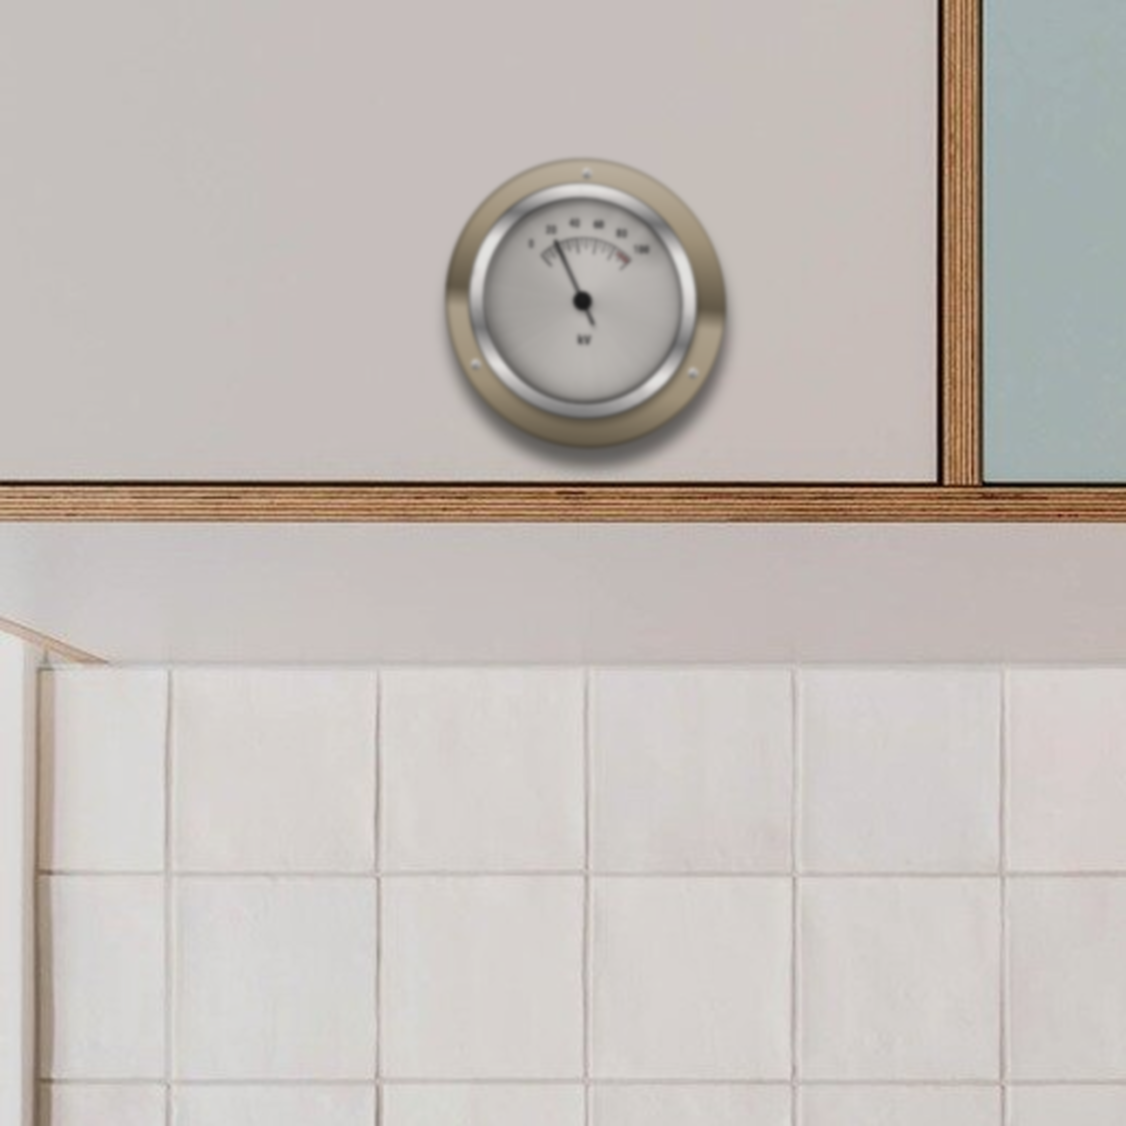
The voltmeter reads 20 kV
